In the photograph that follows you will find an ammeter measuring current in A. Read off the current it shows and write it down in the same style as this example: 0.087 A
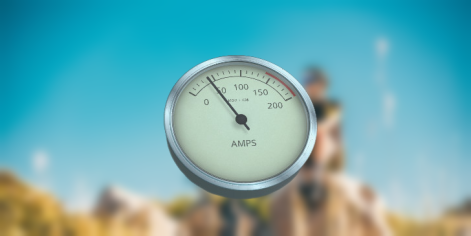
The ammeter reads 40 A
